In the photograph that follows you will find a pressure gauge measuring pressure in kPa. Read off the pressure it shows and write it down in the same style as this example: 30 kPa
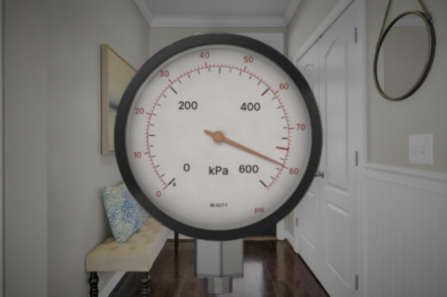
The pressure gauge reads 550 kPa
